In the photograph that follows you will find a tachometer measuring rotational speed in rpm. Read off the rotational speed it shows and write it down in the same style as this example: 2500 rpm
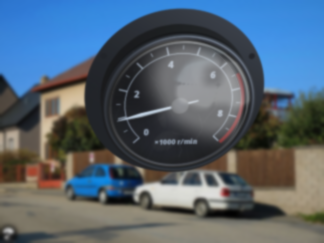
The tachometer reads 1000 rpm
